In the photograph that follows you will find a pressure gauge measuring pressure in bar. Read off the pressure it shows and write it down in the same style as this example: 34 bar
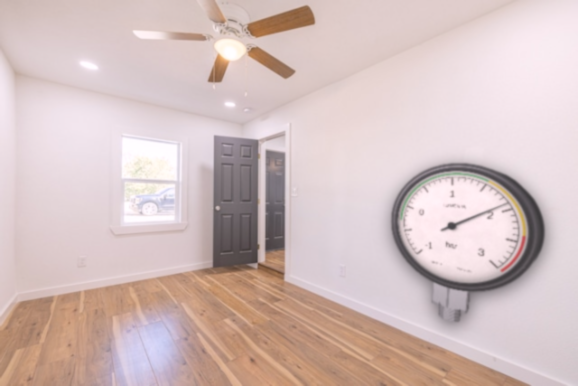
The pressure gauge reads 1.9 bar
